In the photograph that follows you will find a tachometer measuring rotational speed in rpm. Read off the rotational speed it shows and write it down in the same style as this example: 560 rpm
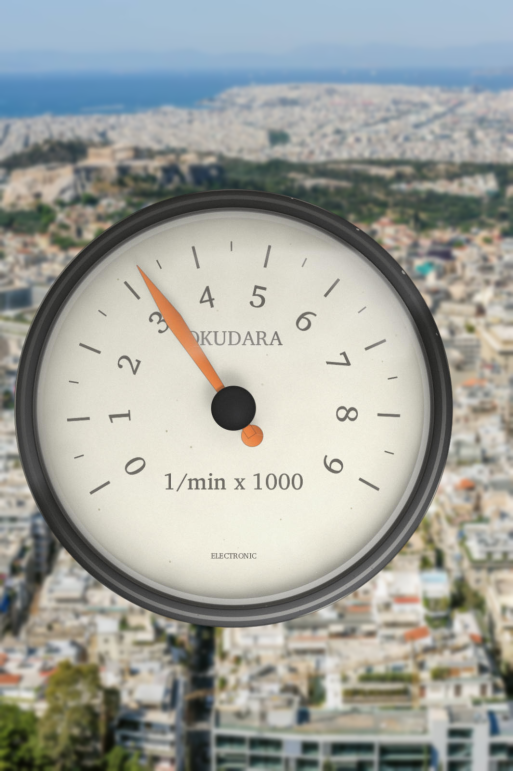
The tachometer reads 3250 rpm
